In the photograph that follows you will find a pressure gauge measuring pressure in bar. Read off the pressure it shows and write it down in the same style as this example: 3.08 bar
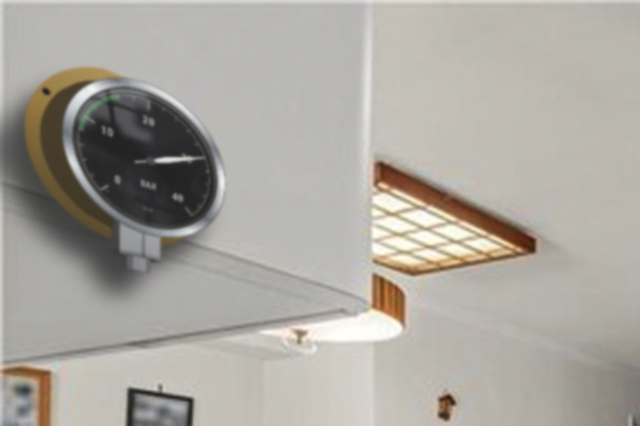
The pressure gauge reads 30 bar
